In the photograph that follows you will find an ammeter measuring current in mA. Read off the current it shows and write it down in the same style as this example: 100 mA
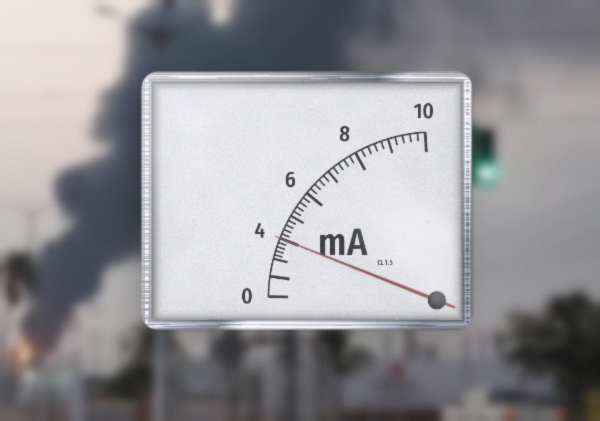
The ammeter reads 4 mA
